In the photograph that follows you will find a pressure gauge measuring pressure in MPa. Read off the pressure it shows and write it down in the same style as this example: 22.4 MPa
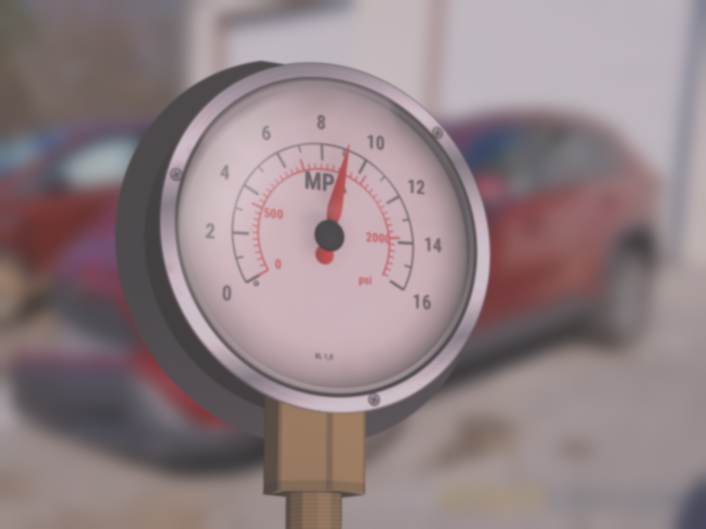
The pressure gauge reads 9 MPa
